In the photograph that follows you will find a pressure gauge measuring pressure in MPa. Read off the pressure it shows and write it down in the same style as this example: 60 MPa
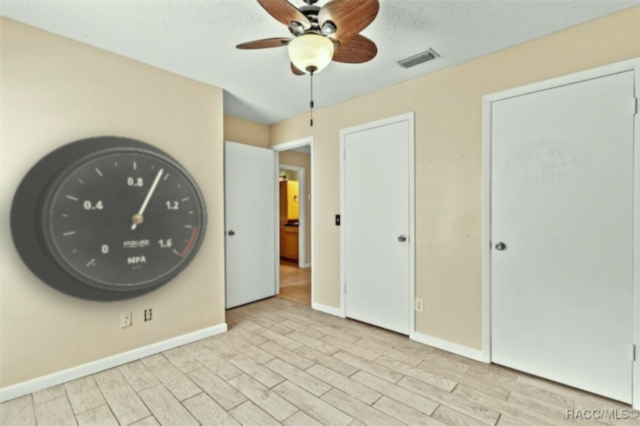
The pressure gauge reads 0.95 MPa
